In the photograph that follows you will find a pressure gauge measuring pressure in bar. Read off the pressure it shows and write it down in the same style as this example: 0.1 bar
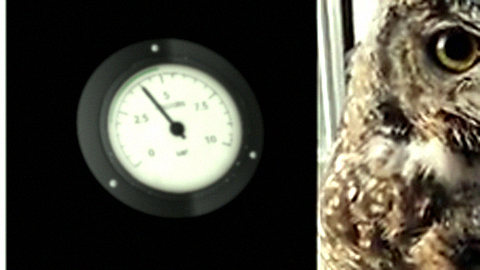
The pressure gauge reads 4 bar
